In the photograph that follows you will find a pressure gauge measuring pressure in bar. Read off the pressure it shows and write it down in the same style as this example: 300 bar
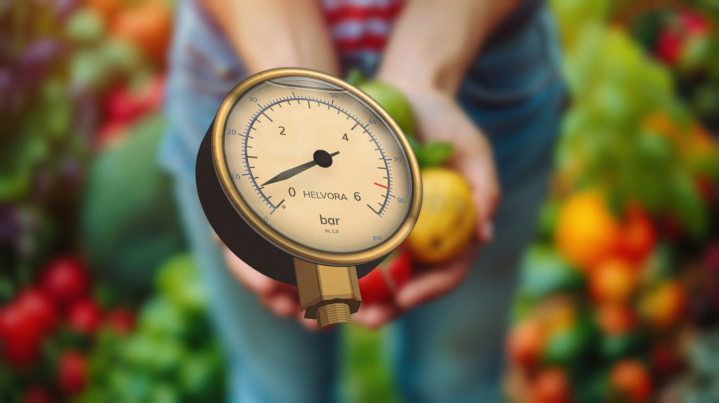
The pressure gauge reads 0.4 bar
